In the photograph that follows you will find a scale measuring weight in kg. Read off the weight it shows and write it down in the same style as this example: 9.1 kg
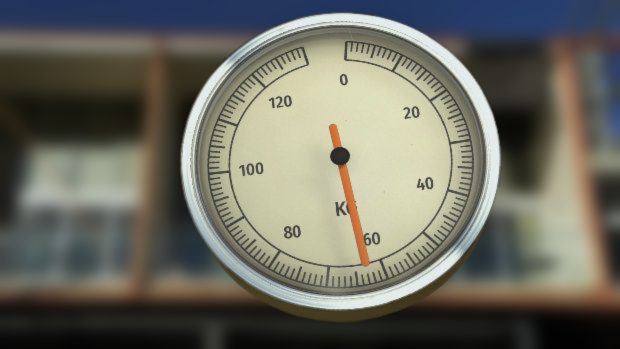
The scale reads 63 kg
